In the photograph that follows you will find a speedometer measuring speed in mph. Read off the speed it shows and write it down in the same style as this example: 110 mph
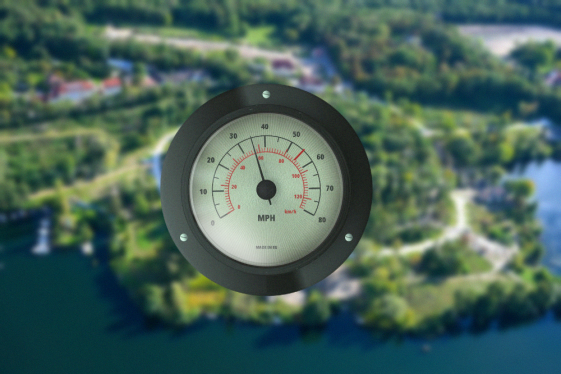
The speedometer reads 35 mph
